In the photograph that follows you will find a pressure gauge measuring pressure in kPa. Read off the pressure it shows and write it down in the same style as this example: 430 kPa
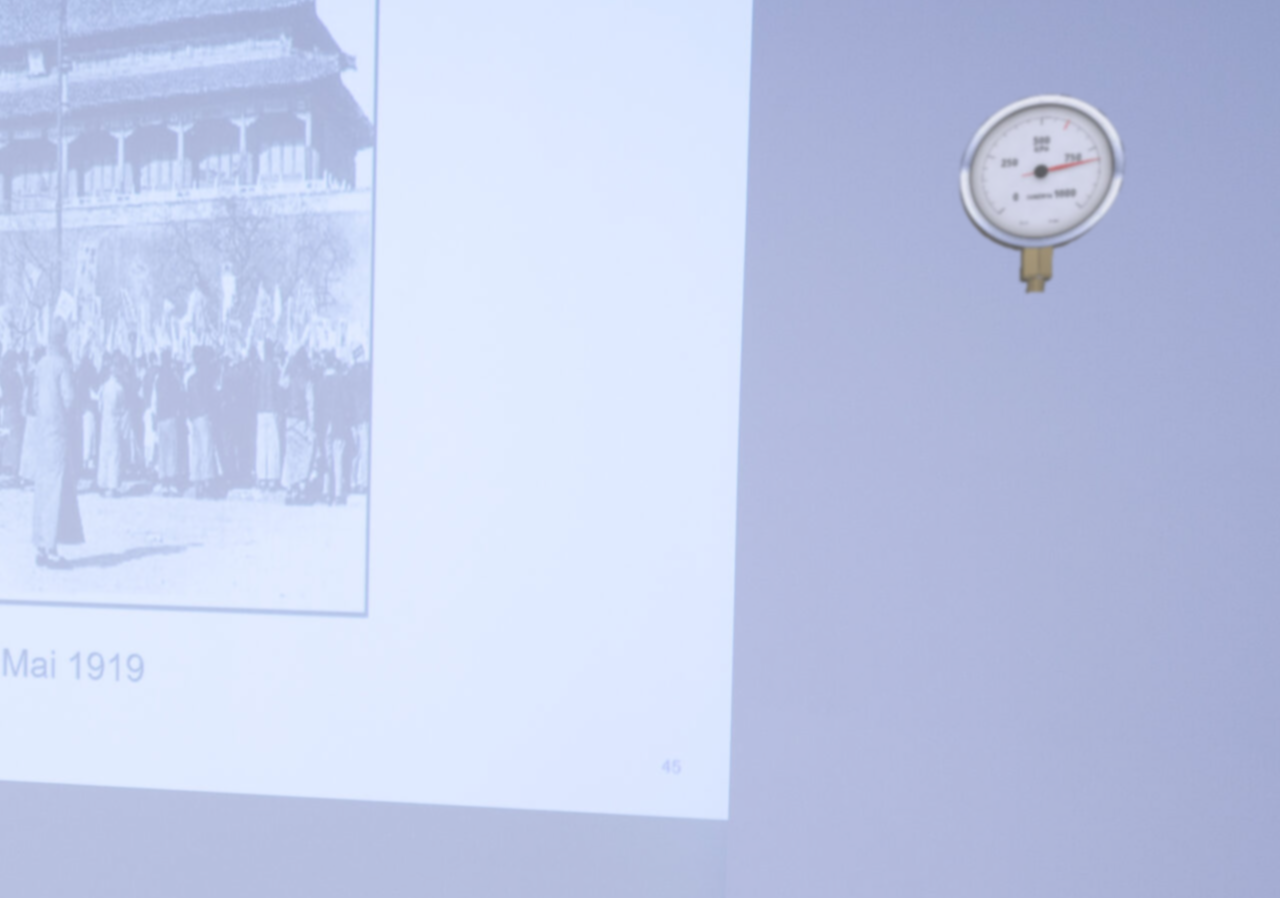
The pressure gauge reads 800 kPa
